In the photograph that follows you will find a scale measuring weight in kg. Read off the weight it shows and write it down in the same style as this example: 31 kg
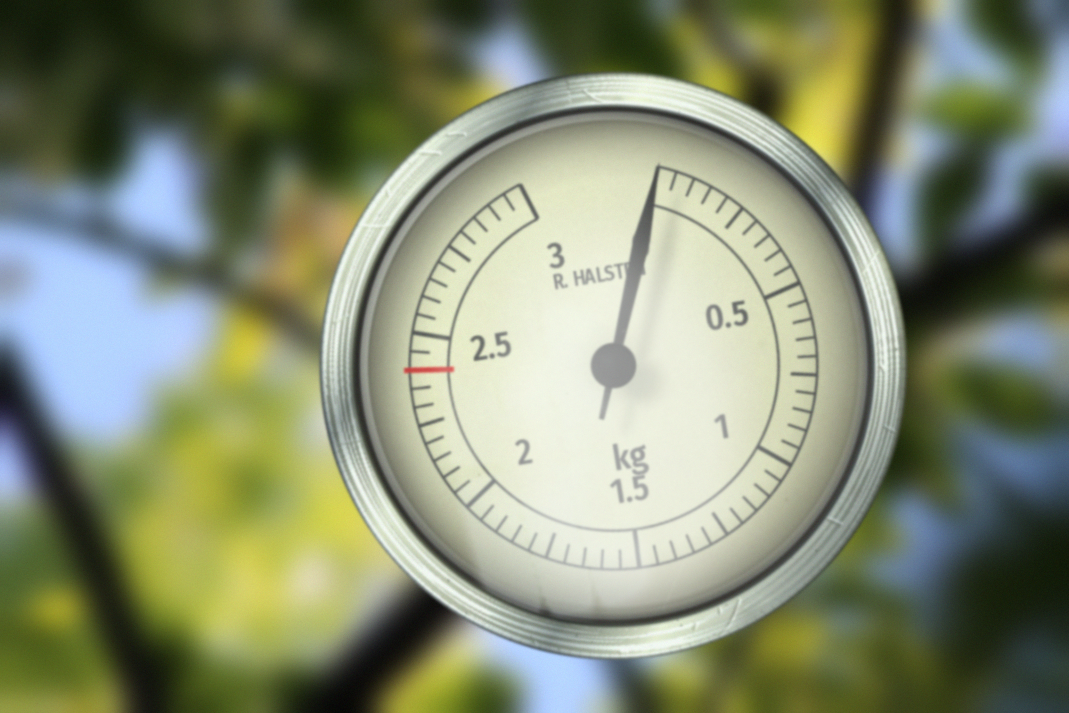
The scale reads 0 kg
